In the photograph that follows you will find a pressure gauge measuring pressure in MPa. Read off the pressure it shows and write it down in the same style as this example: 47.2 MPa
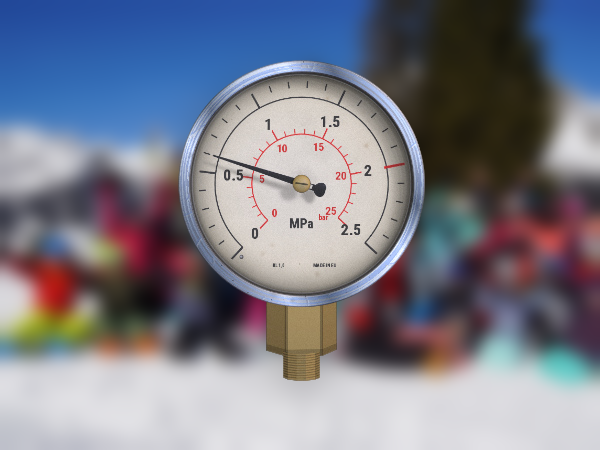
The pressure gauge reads 0.6 MPa
